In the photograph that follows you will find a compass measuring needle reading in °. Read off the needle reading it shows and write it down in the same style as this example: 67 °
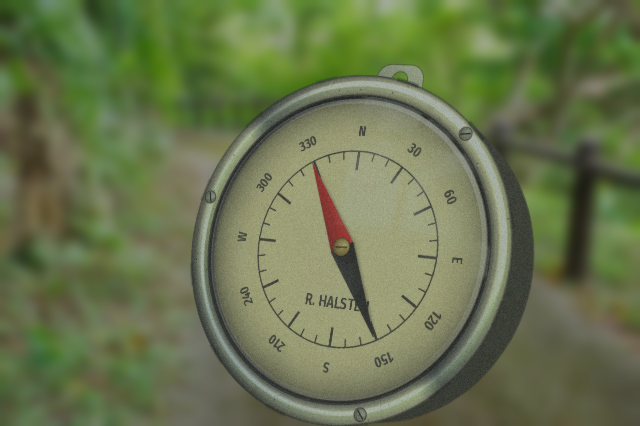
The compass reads 330 °
